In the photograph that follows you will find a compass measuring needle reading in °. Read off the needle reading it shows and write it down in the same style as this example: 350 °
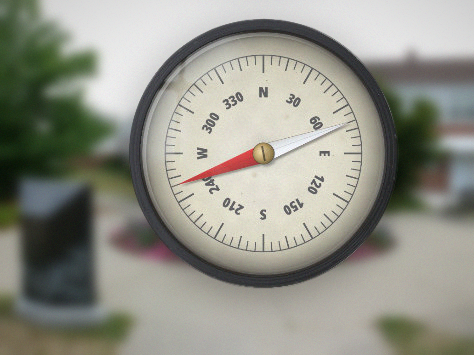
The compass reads 250 °
